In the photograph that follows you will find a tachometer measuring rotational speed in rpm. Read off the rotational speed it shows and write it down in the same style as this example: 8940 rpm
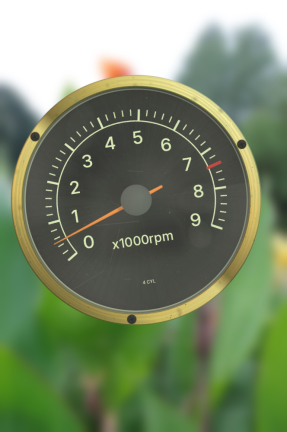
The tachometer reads 500 rpm
